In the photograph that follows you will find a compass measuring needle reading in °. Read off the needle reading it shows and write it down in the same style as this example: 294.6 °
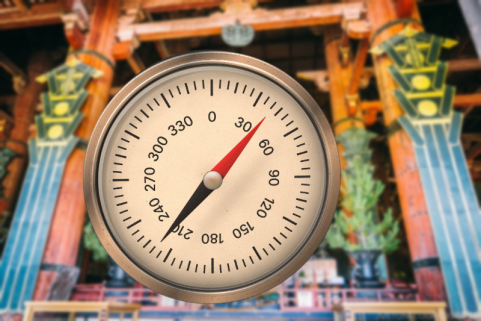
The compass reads 40 °
